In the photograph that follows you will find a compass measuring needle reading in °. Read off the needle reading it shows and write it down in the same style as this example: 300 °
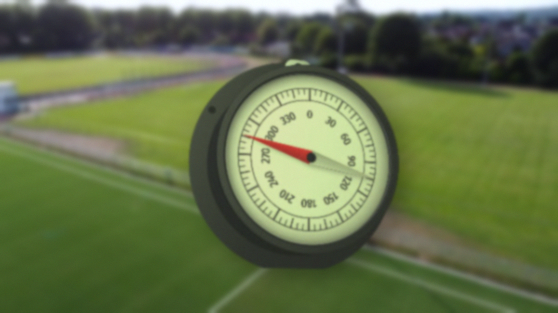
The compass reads 285 °
